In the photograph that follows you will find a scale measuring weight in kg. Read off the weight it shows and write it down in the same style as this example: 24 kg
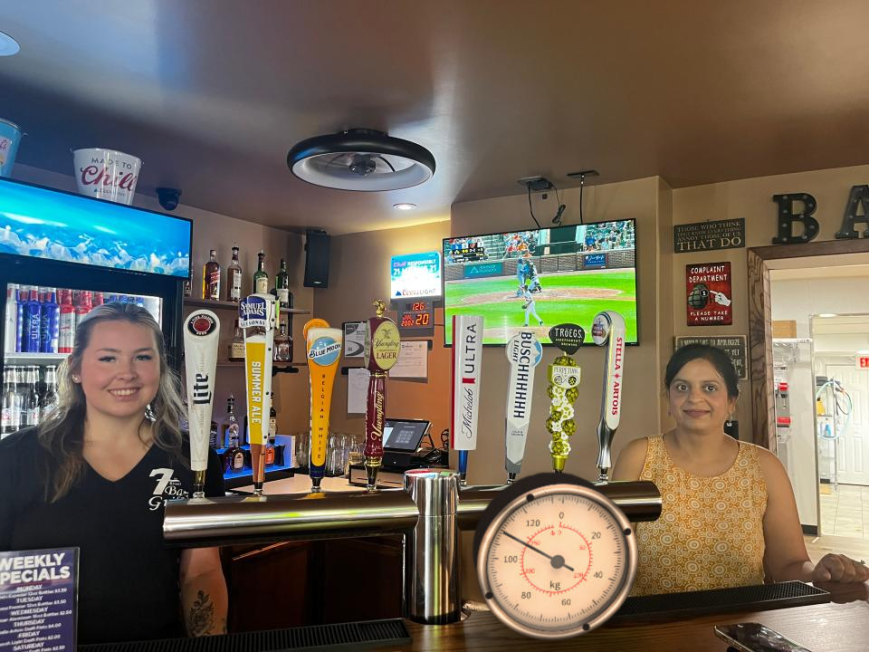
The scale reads 110 kg
